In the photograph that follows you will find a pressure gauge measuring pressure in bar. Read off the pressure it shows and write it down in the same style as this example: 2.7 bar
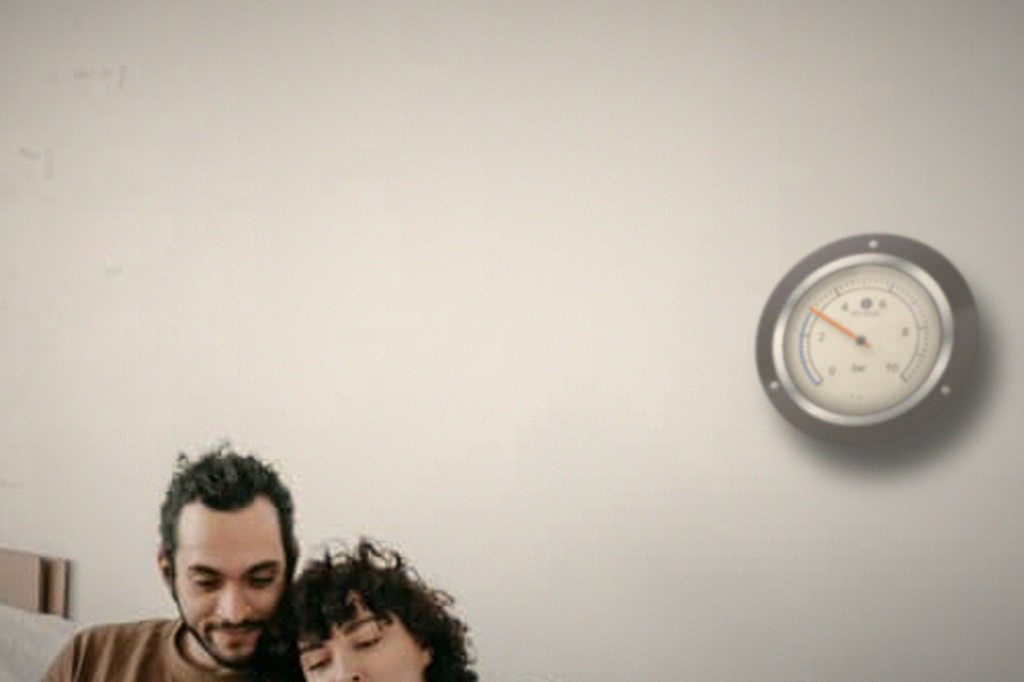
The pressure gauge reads 3 bar
